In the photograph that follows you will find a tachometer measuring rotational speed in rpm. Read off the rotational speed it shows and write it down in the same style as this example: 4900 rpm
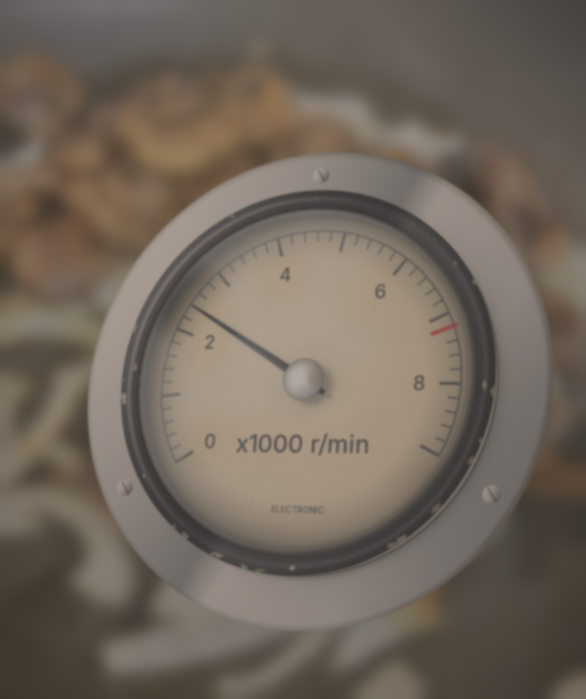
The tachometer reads 2400 rpm
